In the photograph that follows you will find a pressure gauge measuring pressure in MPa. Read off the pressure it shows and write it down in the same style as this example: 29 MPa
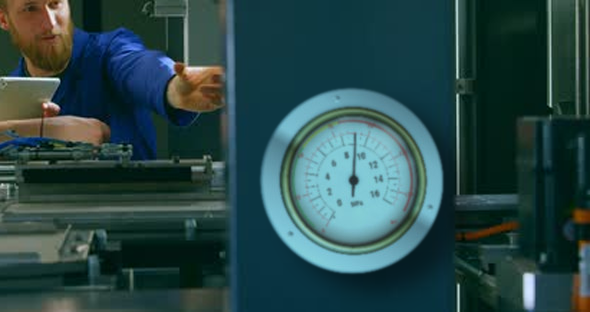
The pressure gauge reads 9 MPa
